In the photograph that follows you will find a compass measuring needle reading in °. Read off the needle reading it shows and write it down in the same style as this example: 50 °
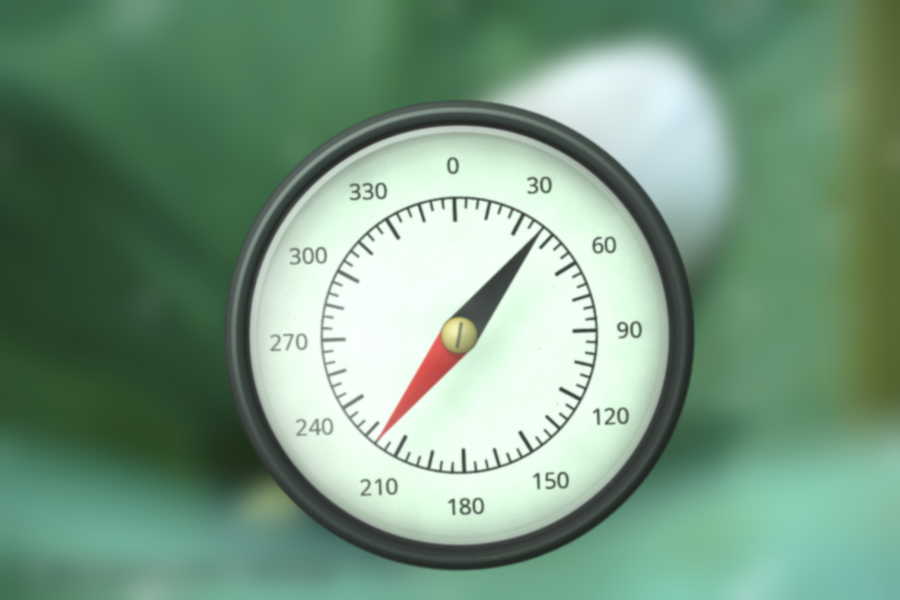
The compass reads 220 °
